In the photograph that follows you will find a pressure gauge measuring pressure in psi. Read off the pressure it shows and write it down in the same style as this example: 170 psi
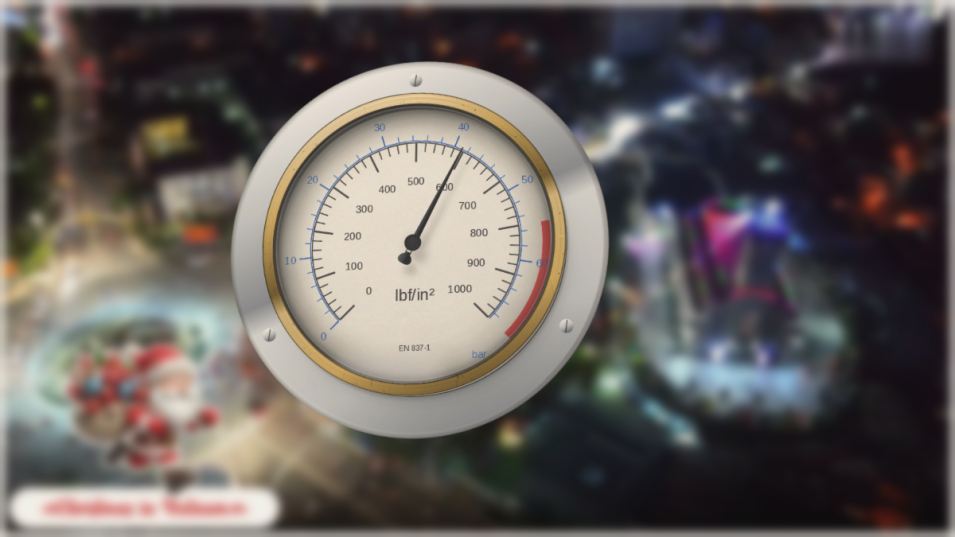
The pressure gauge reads 600 psi
